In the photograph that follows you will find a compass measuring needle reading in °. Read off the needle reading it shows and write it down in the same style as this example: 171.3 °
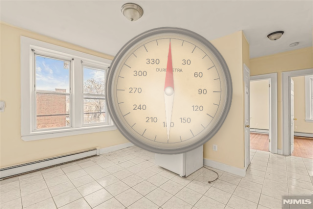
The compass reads 0 °
